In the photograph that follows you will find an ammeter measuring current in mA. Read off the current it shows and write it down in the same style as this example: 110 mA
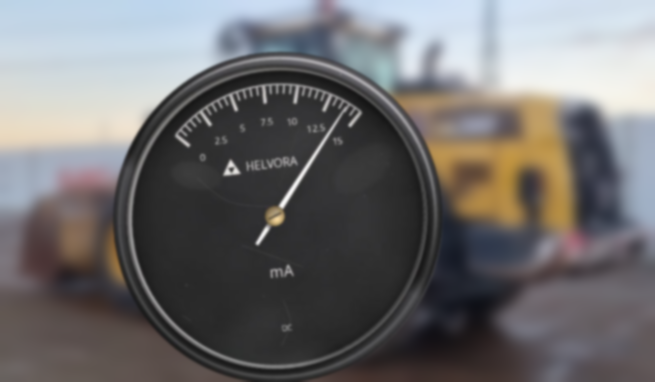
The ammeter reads 14 mA
